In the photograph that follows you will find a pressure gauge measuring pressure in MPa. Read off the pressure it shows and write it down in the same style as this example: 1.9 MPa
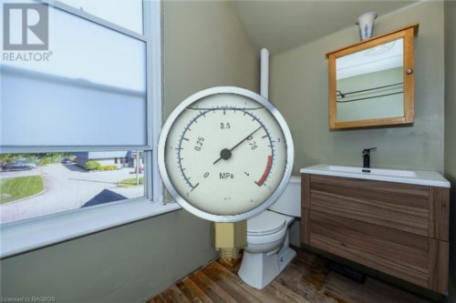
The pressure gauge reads 0.7 MPa
